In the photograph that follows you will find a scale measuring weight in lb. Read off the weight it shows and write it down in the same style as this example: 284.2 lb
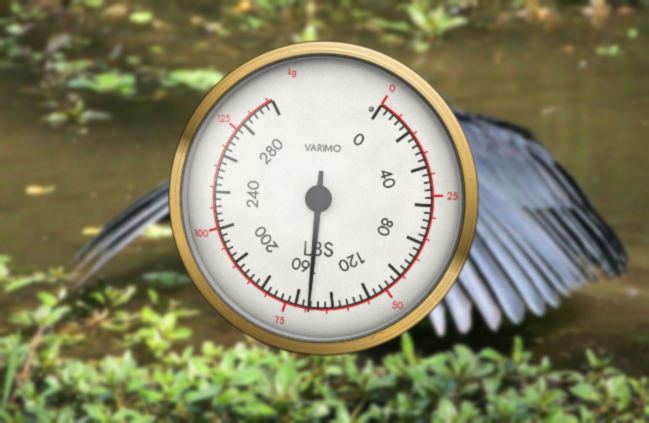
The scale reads 152 lb
